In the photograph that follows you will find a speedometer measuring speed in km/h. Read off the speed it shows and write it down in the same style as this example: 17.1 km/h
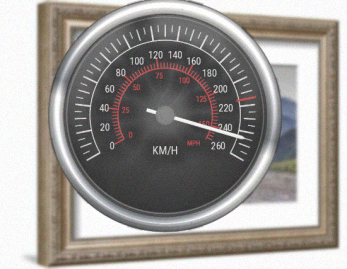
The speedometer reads 245 km/h
